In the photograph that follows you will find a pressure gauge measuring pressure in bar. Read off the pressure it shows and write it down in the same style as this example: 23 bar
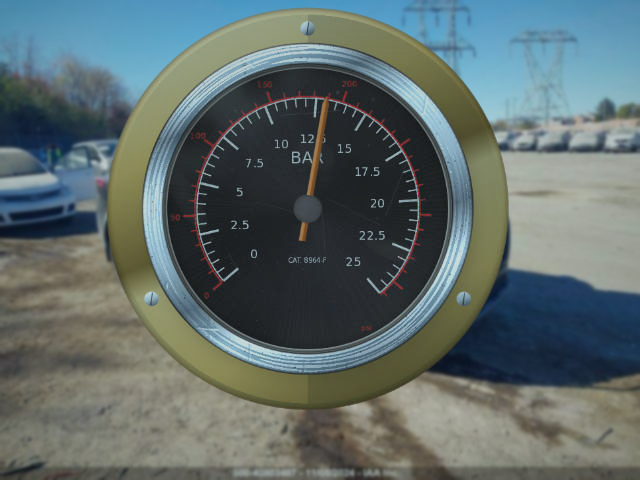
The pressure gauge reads 13 bar
